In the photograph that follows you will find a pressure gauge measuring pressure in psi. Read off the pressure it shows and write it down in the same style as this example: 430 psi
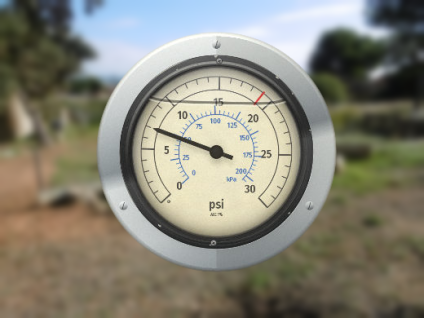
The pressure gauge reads 7 psi
